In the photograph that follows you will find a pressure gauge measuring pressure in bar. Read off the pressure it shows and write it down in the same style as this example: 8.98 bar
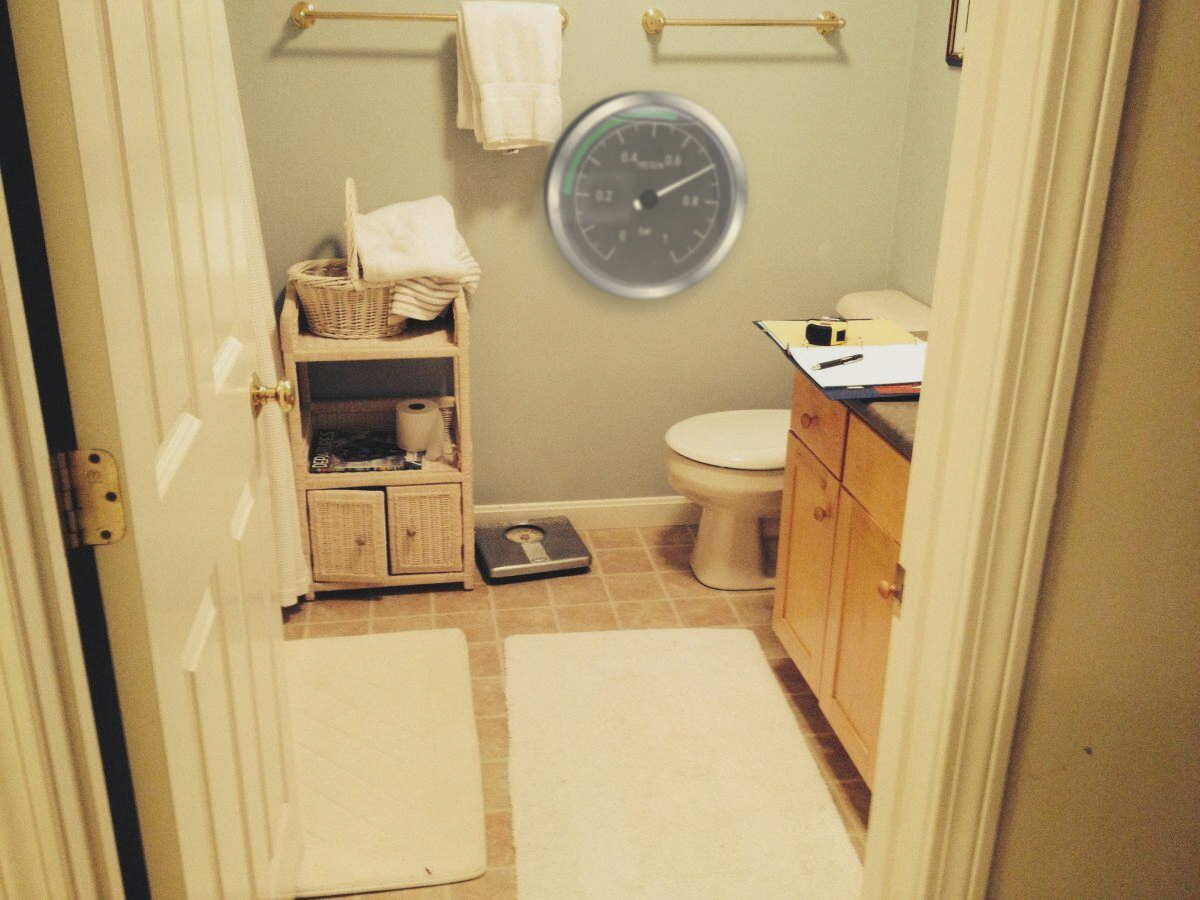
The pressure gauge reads 0.7 bar
